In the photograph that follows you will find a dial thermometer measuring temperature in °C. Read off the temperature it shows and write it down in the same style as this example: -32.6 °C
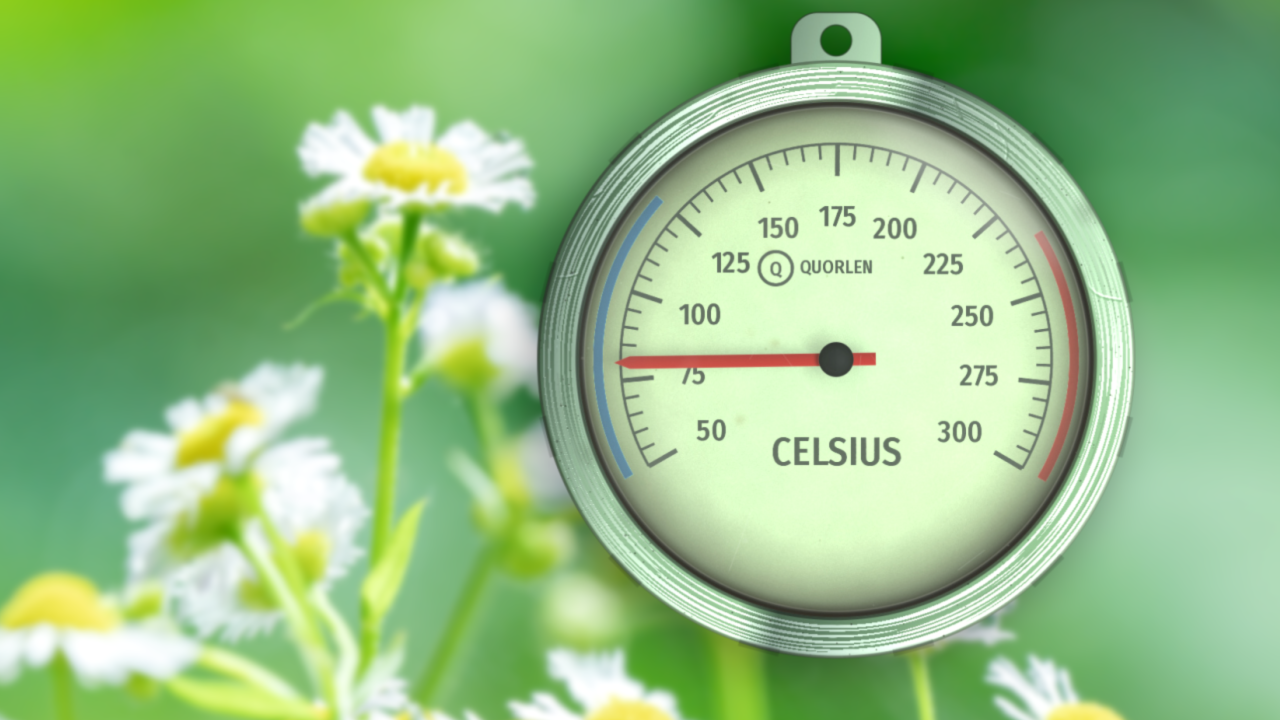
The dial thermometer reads 80 °C
